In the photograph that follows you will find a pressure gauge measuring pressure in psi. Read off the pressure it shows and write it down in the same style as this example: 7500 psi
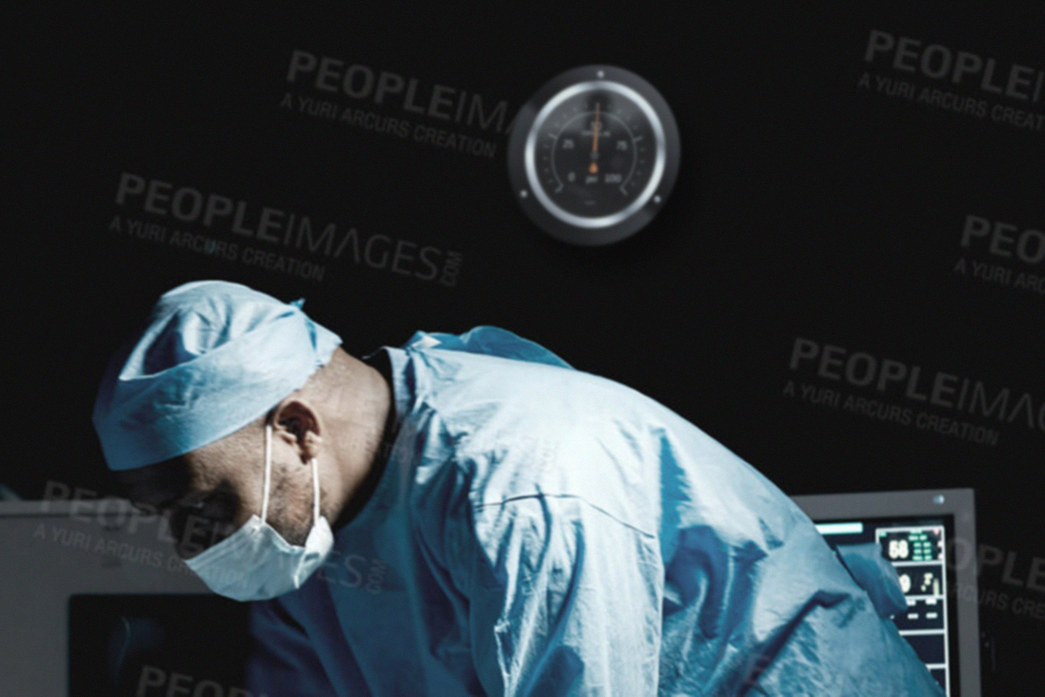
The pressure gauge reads 50 psi
